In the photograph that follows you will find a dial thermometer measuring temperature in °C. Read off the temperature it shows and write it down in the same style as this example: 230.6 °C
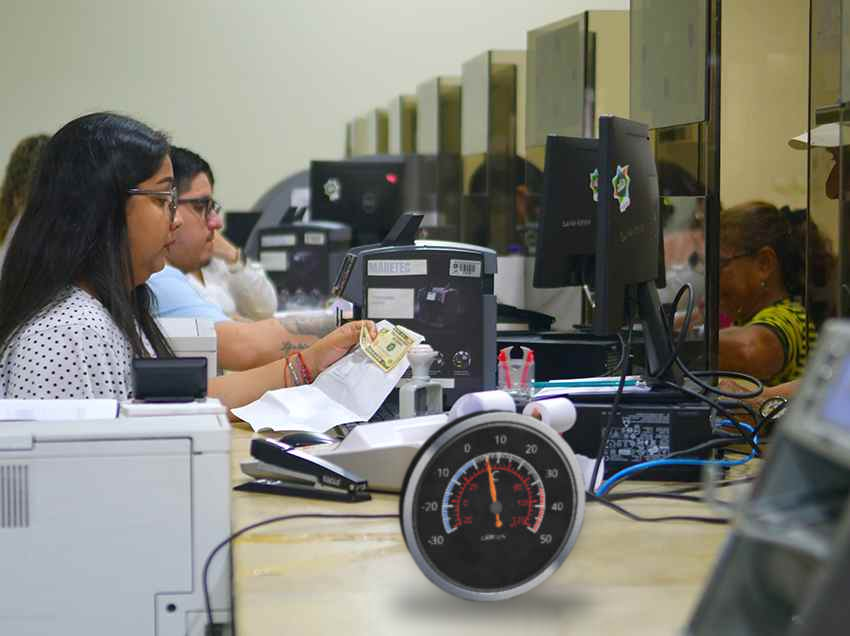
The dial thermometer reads 5 °C
